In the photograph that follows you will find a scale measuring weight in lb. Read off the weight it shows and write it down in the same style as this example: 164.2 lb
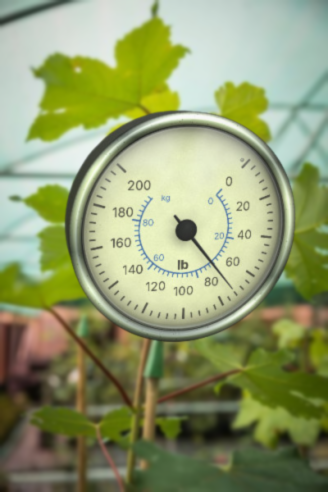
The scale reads 72 lb
